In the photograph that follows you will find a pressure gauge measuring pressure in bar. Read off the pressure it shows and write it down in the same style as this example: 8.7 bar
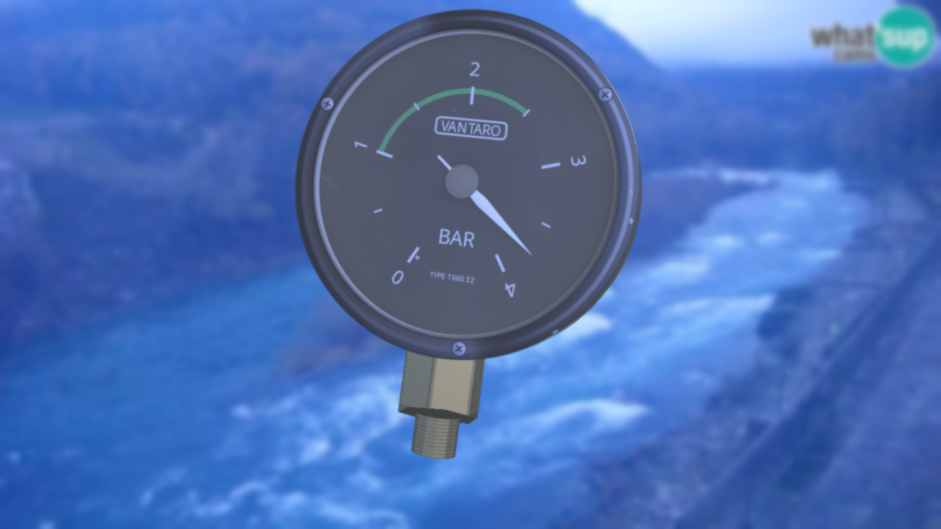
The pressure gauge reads 3.75 bar
